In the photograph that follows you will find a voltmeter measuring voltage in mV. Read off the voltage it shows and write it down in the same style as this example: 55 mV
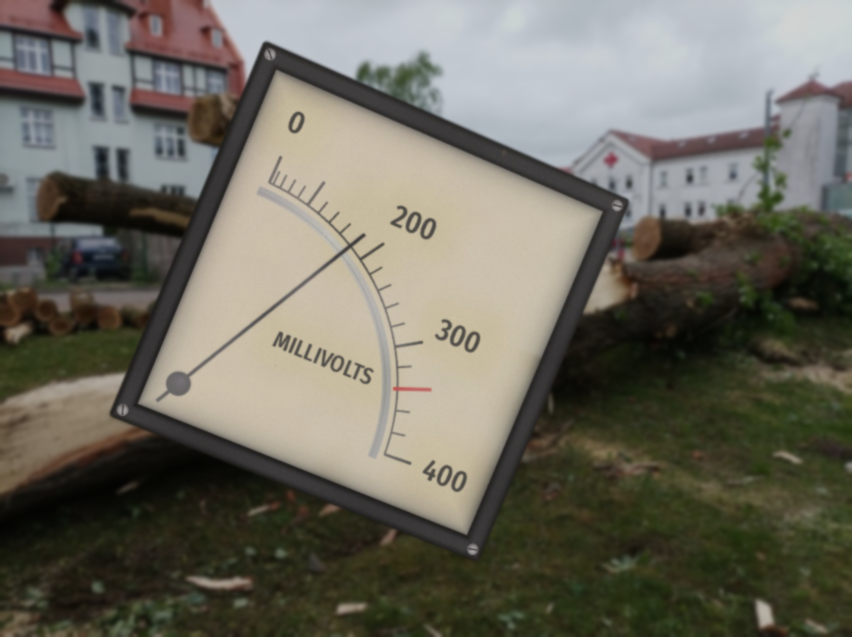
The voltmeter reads 180 mV
